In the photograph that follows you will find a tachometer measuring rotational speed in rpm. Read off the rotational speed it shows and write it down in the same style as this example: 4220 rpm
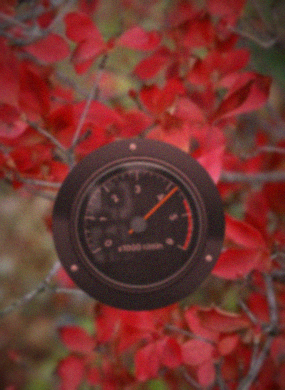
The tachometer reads 4200 rpm
